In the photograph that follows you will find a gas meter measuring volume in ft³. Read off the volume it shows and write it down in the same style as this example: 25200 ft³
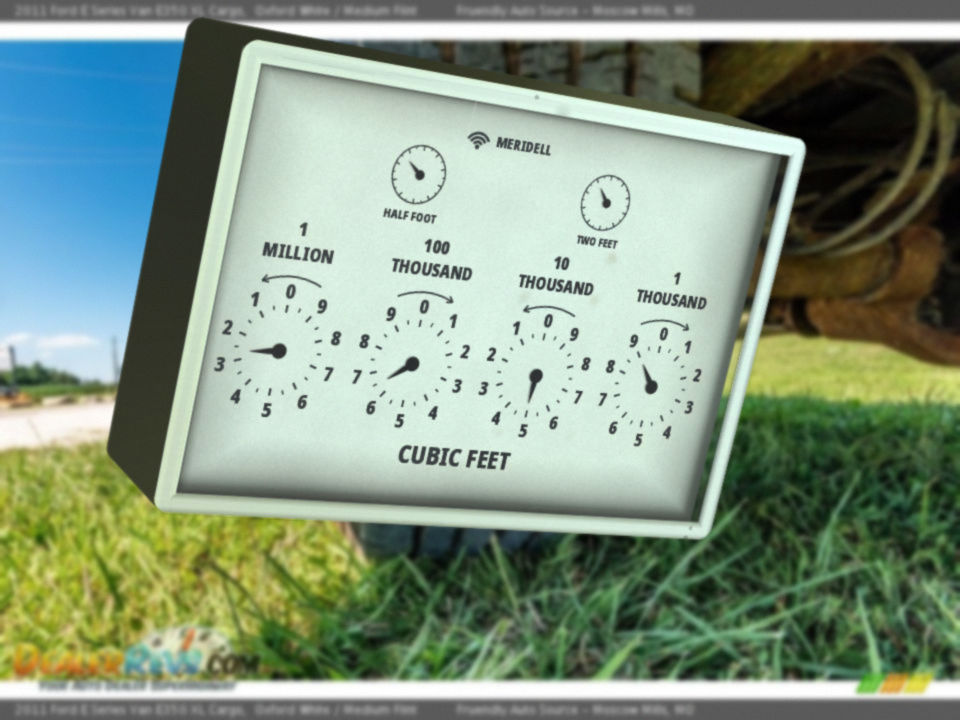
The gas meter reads 264900 ft³
